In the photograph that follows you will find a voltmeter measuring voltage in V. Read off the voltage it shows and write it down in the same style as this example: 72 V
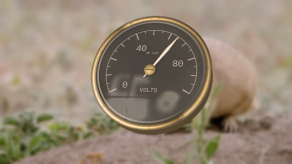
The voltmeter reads 65 V
